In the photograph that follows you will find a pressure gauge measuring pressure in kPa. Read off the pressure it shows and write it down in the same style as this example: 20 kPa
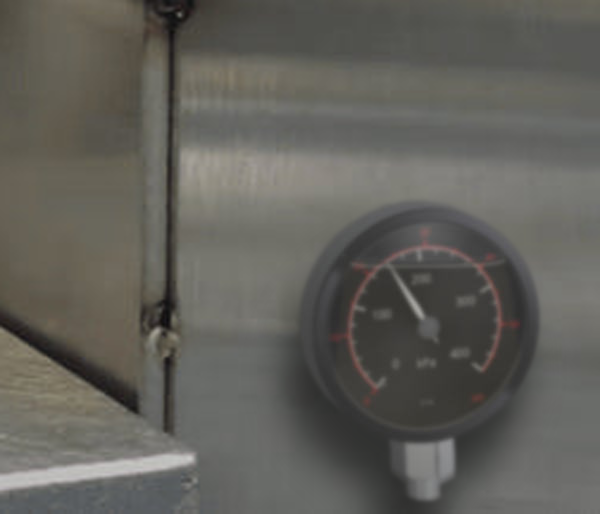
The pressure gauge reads 160 kPa
